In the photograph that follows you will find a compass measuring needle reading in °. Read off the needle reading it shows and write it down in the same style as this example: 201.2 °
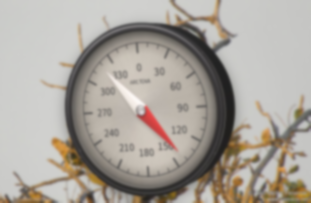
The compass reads 140 °
